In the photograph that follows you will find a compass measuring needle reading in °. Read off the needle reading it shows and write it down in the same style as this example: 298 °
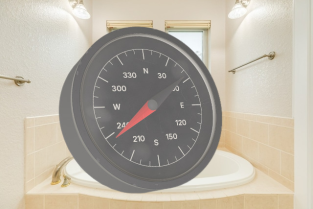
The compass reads 235 °
